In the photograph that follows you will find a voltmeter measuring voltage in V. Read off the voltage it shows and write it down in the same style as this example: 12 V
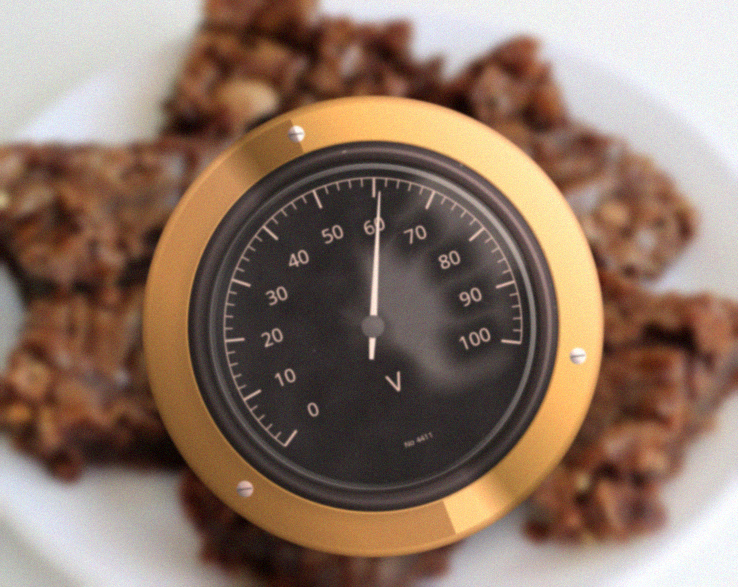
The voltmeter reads 61 V
